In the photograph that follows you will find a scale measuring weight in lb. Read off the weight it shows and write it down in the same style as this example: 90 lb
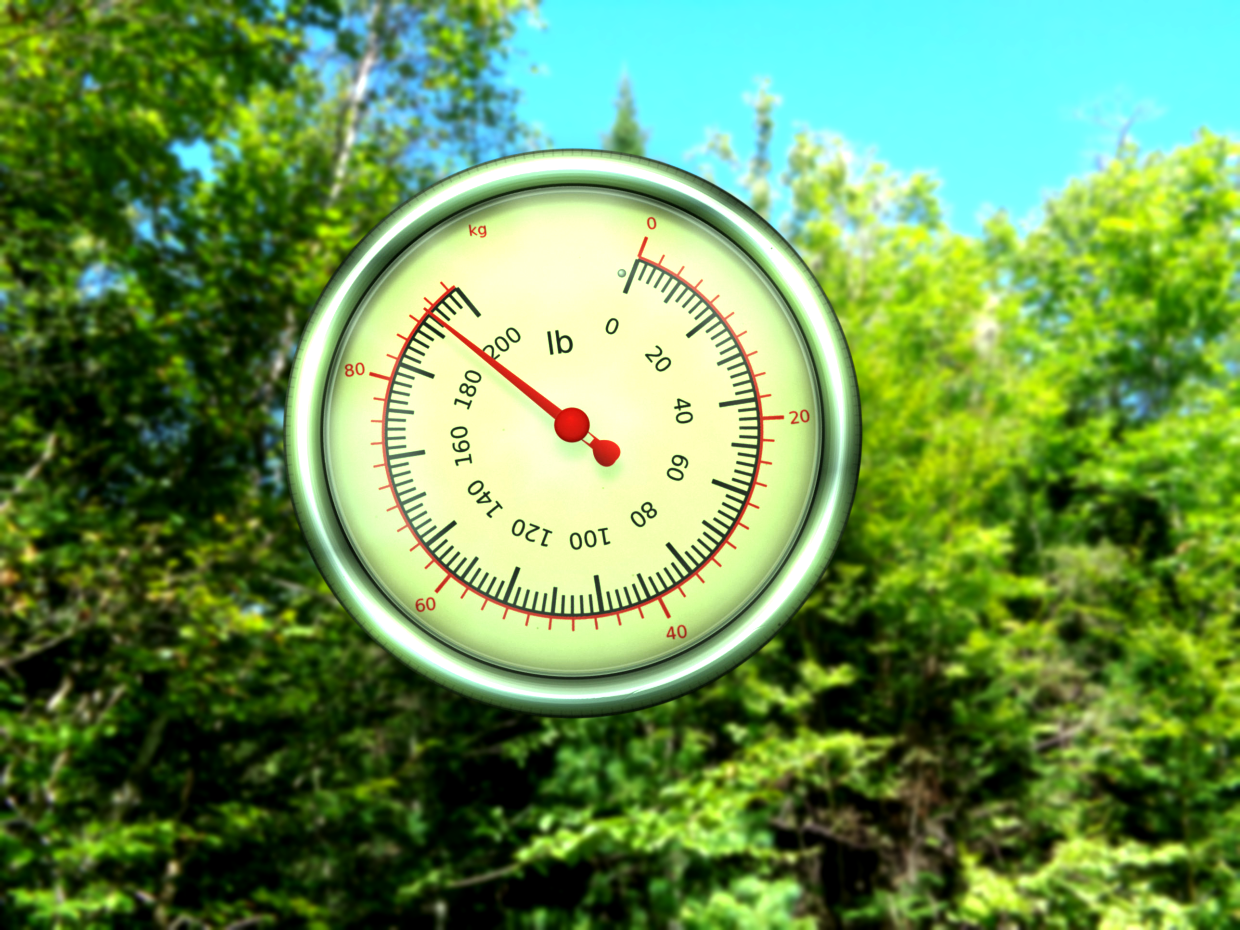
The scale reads 192 lb
